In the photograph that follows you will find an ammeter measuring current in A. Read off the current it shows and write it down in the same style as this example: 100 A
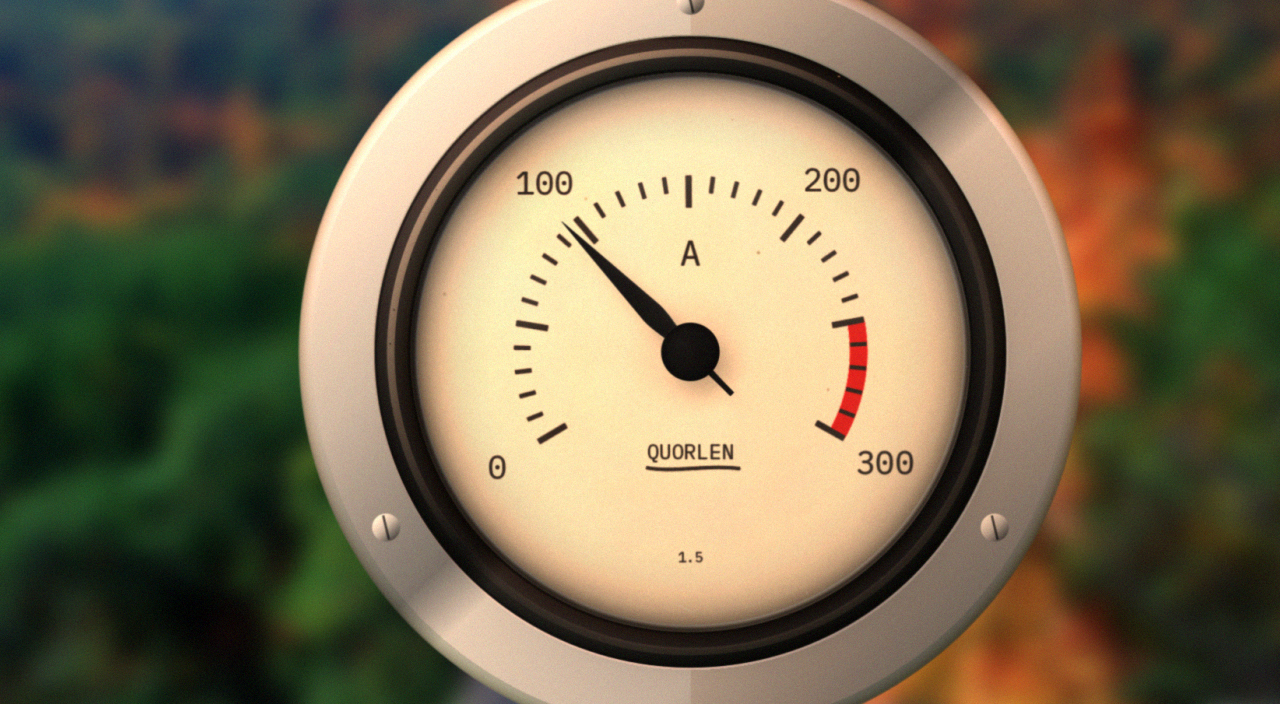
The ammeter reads 95 A
